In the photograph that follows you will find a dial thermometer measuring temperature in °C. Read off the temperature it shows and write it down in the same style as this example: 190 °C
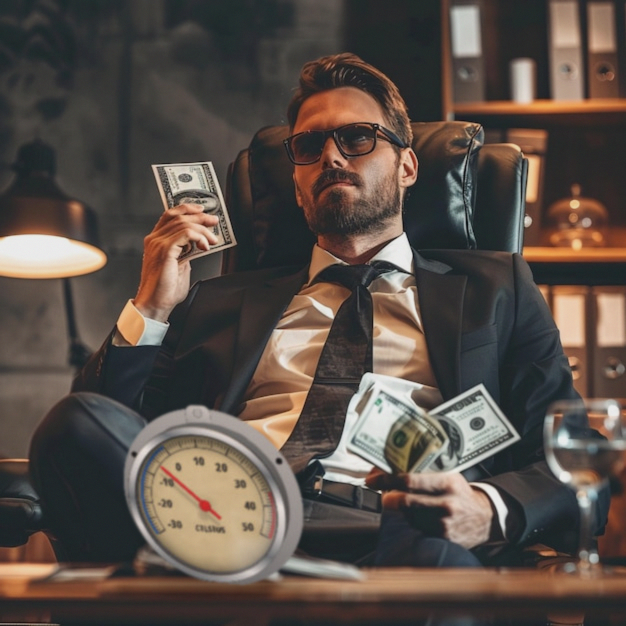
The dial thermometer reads -5 °C
